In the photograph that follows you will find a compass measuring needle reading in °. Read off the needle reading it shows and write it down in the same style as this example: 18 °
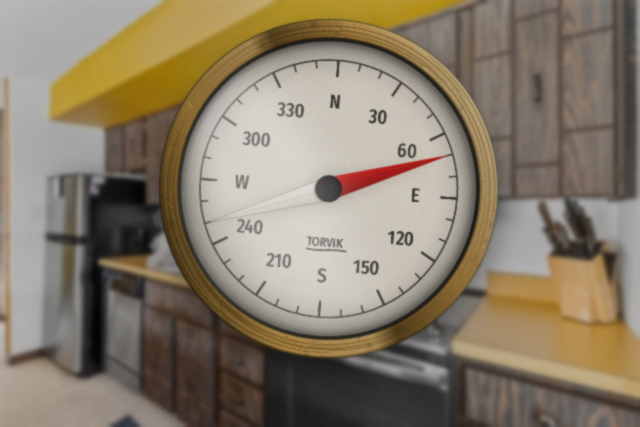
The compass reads 70 °
